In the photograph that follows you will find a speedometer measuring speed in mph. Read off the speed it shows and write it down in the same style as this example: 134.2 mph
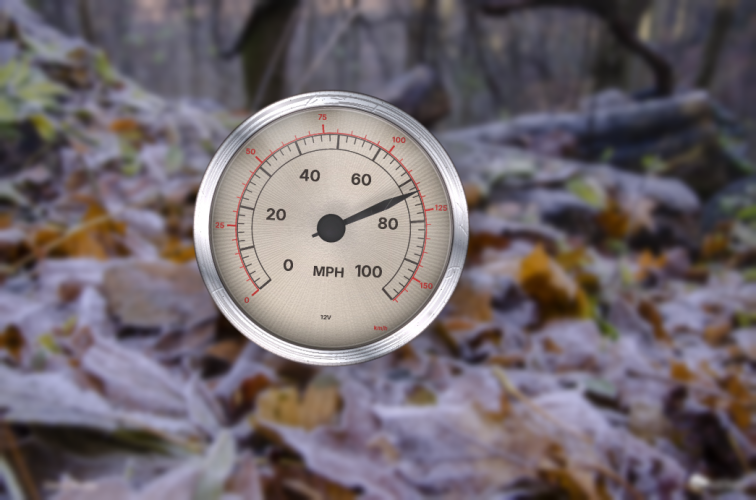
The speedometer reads 73 mph
